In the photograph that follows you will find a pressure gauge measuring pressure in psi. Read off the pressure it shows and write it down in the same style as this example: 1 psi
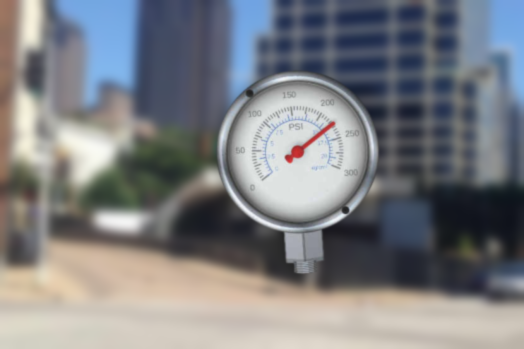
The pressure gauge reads 225 psi
